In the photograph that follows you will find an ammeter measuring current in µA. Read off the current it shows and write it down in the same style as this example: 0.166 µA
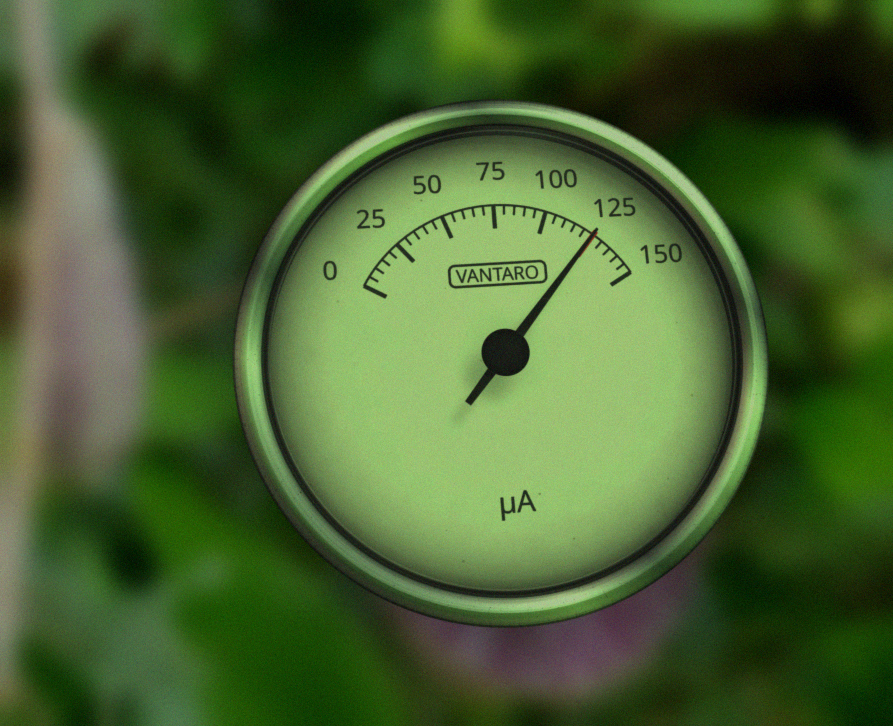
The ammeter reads 125 µA
